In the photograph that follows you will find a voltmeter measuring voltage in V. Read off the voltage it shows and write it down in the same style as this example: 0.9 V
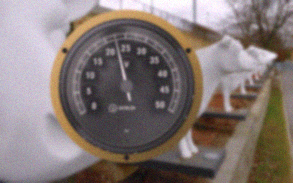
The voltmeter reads 22.5 V
